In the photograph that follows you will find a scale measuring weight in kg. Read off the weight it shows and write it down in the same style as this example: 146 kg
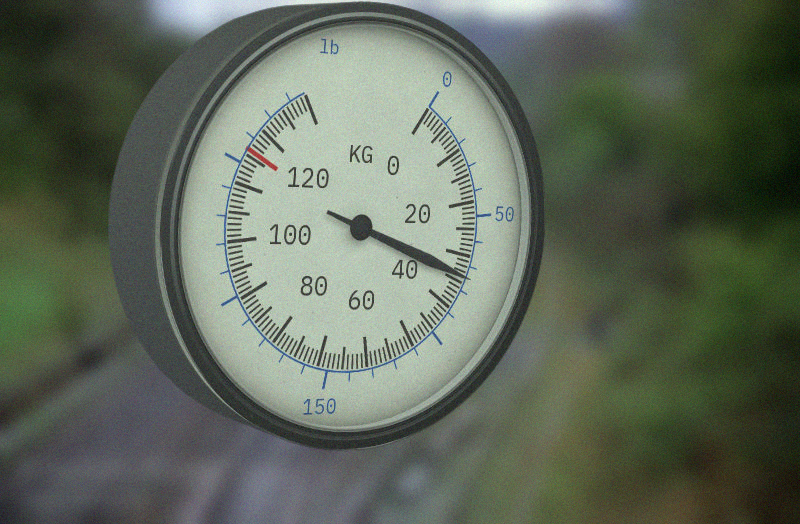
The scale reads 34 kg
